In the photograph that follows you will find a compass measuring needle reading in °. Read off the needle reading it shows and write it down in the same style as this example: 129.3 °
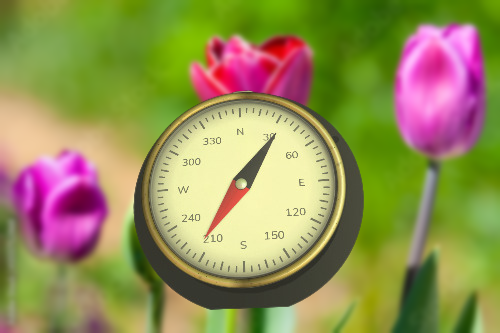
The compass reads 215 °
